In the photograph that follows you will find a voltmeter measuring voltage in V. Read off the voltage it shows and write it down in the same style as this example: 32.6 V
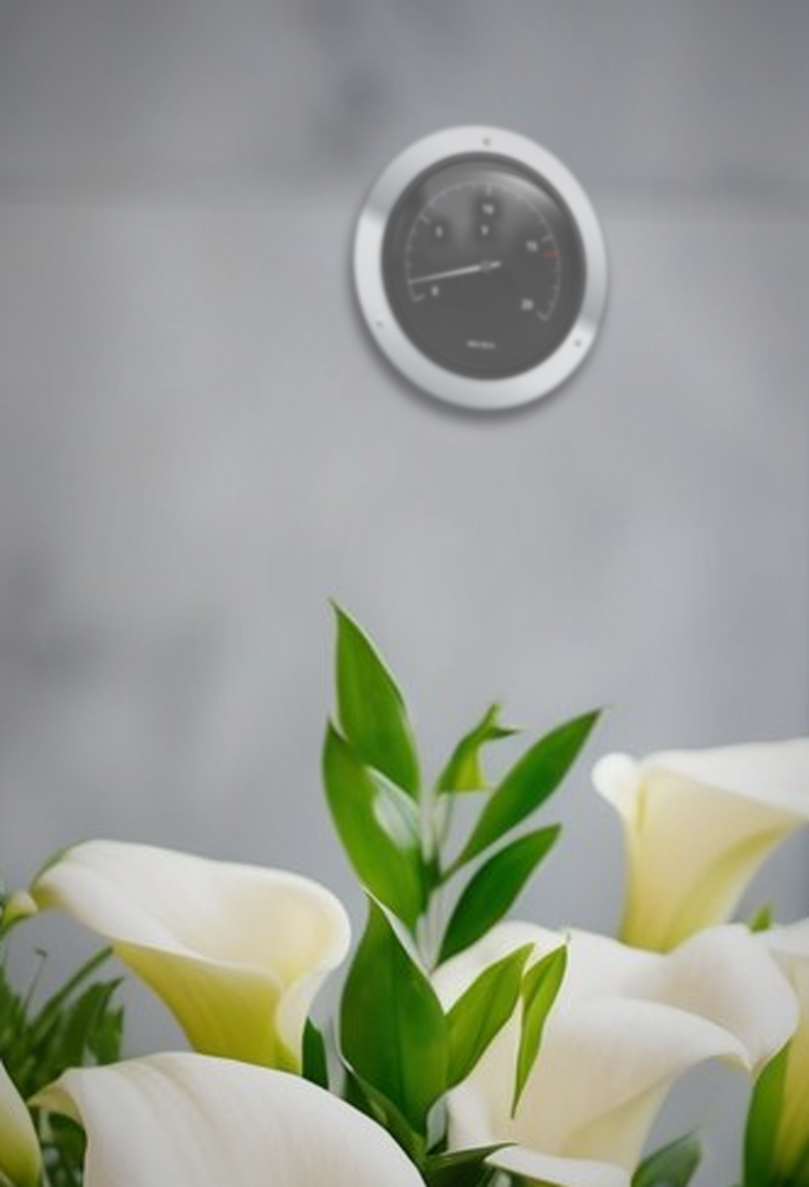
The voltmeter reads 1 V
